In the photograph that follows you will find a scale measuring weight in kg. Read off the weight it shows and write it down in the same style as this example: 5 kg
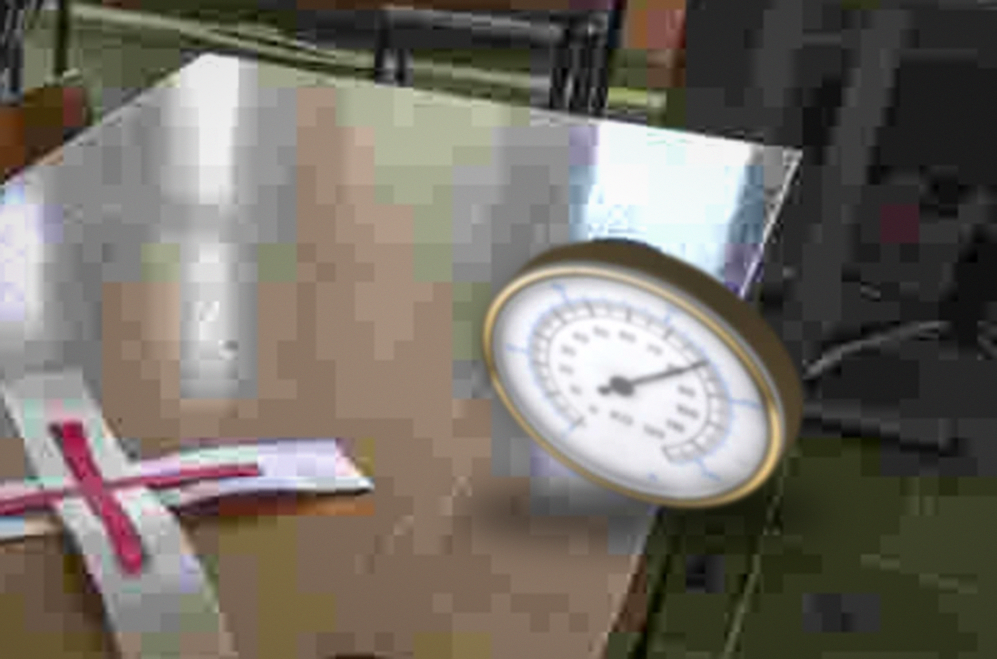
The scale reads 80 kg
